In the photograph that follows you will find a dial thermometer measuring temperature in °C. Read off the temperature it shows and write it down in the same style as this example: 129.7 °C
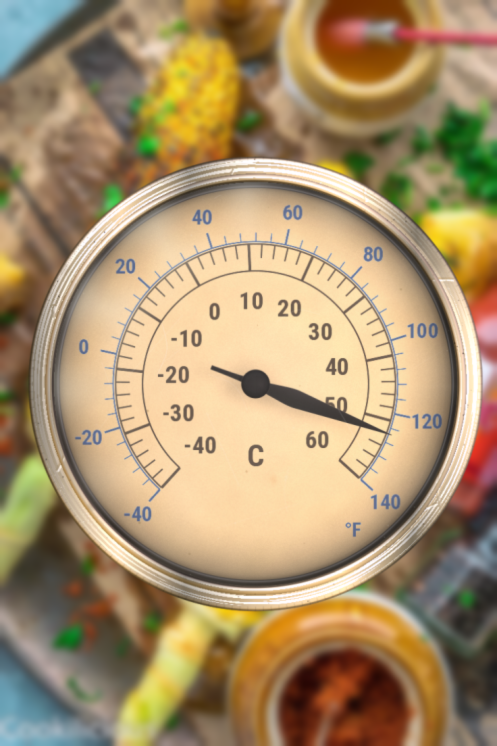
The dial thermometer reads 52 °C
